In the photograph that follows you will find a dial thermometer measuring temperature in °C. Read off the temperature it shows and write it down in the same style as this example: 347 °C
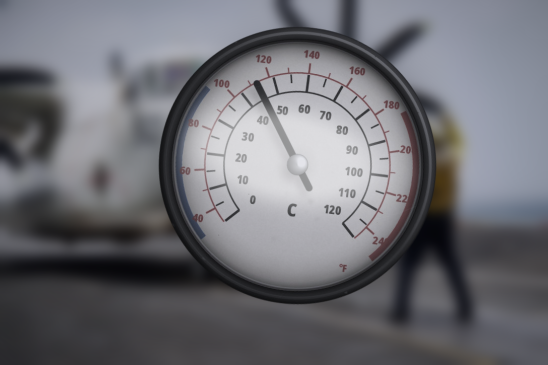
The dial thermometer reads 45 °C
